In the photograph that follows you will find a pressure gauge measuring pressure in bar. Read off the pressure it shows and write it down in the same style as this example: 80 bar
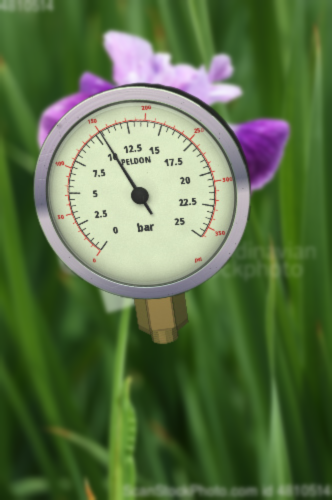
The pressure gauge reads 10.5 bar
